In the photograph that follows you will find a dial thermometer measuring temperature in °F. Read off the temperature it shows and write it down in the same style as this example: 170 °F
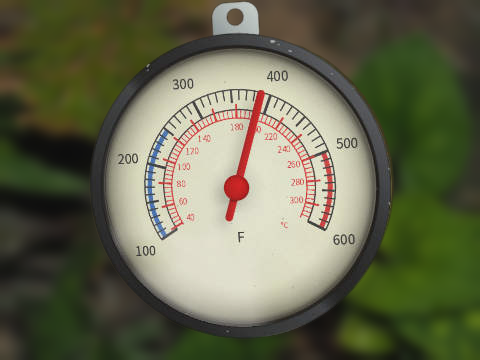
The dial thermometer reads 390 °F
